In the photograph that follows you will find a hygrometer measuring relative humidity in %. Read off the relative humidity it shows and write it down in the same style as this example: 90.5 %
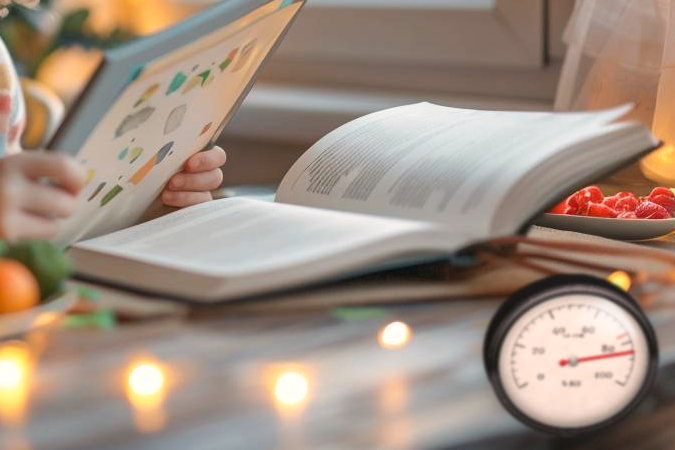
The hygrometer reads 84 %
